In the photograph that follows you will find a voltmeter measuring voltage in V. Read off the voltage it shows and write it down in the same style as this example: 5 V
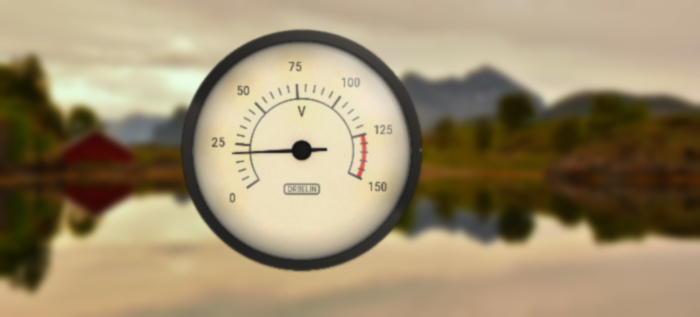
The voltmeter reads 20 V
